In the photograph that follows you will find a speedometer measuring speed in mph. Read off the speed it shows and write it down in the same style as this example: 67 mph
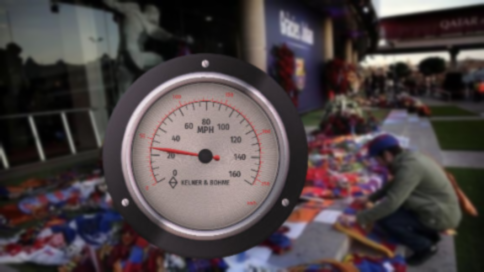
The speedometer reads 25 mph
